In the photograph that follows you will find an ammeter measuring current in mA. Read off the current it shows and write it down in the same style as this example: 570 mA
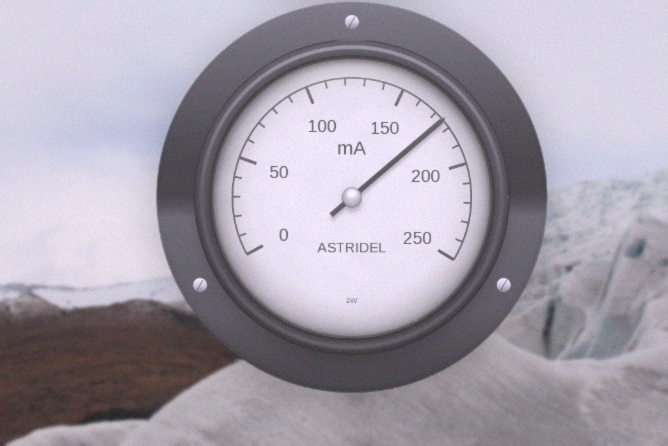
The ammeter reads 175 mA
